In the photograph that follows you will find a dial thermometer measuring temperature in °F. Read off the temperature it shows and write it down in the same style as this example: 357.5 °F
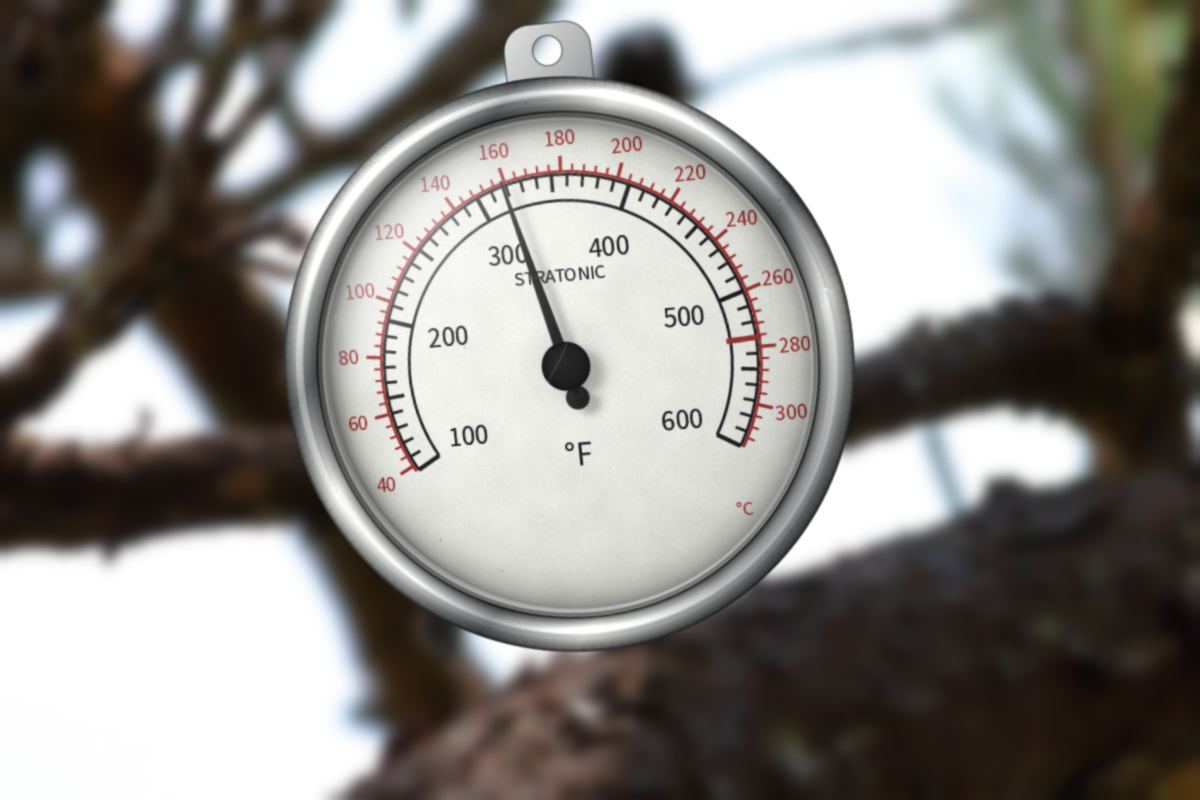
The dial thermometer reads 320 °F
